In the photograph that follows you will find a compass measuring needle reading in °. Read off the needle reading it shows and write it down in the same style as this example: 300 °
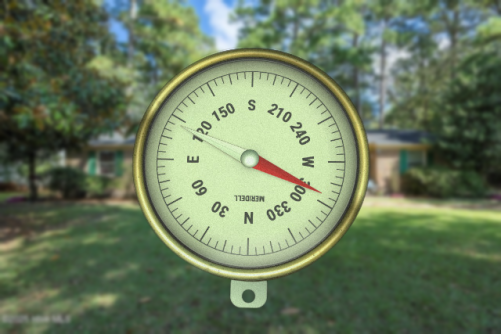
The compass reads 295 °
